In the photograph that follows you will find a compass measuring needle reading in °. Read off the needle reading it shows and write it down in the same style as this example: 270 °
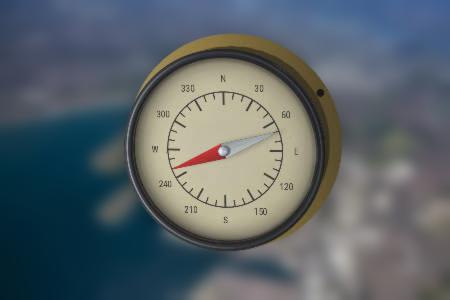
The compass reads 250 °
